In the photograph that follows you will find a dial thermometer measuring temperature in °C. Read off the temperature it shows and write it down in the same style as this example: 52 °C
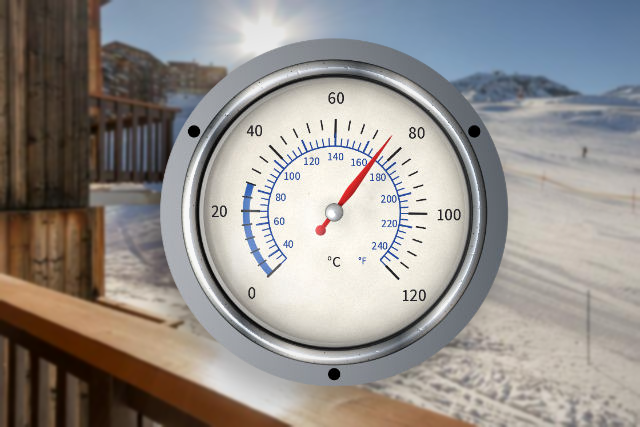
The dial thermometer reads 76 °C
